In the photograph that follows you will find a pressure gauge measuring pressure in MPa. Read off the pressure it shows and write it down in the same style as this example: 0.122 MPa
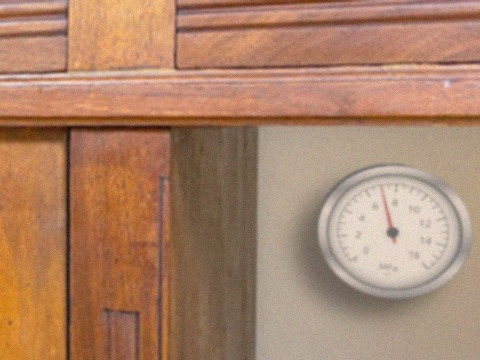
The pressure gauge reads 7 MPa
